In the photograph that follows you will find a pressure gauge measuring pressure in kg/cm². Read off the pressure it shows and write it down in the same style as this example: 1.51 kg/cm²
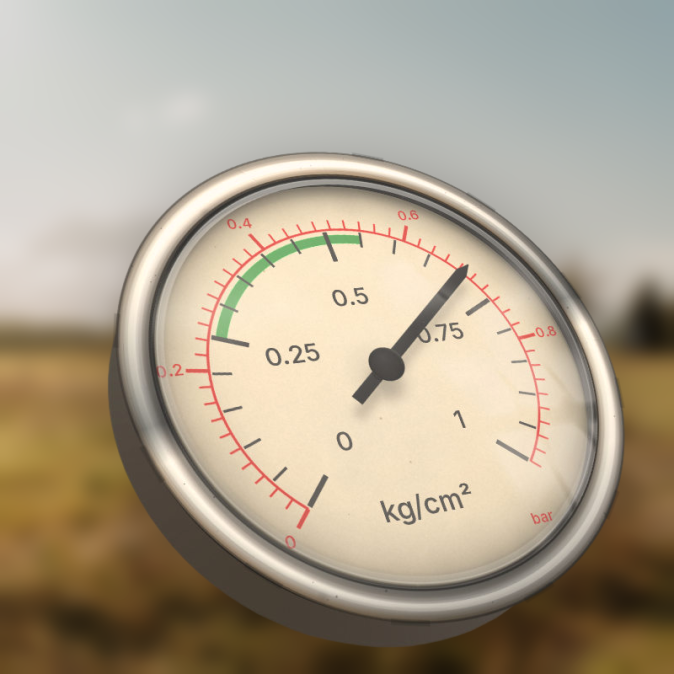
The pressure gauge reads 0.7 kg/cm²
